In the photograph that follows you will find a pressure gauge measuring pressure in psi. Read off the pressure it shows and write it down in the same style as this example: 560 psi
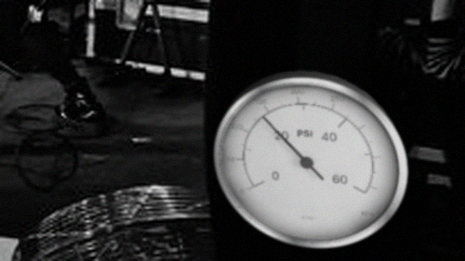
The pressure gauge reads 20 psi
